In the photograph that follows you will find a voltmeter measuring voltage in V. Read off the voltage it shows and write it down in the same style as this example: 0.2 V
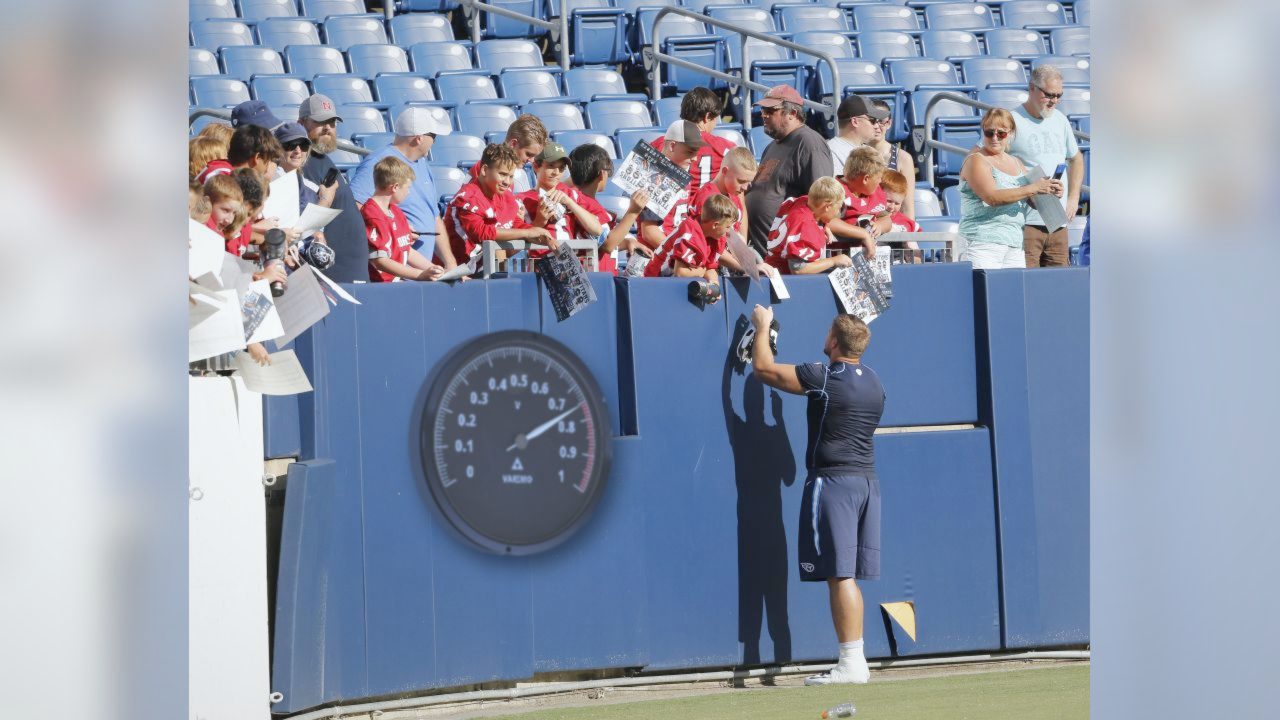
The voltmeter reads 0.75 V
